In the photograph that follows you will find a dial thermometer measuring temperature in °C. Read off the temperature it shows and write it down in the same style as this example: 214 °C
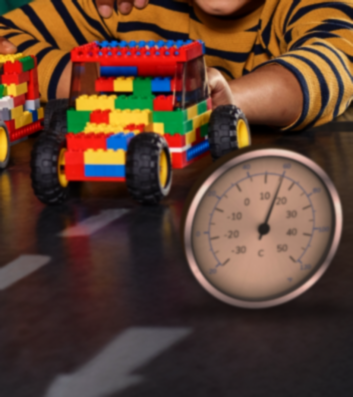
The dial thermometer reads 15 °C
